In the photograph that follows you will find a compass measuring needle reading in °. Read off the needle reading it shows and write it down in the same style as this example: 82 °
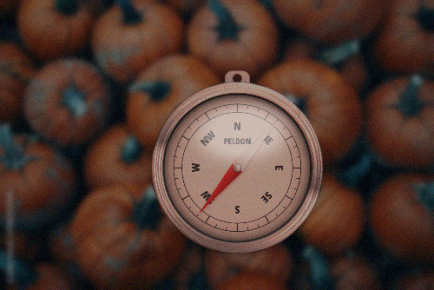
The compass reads 220 °
